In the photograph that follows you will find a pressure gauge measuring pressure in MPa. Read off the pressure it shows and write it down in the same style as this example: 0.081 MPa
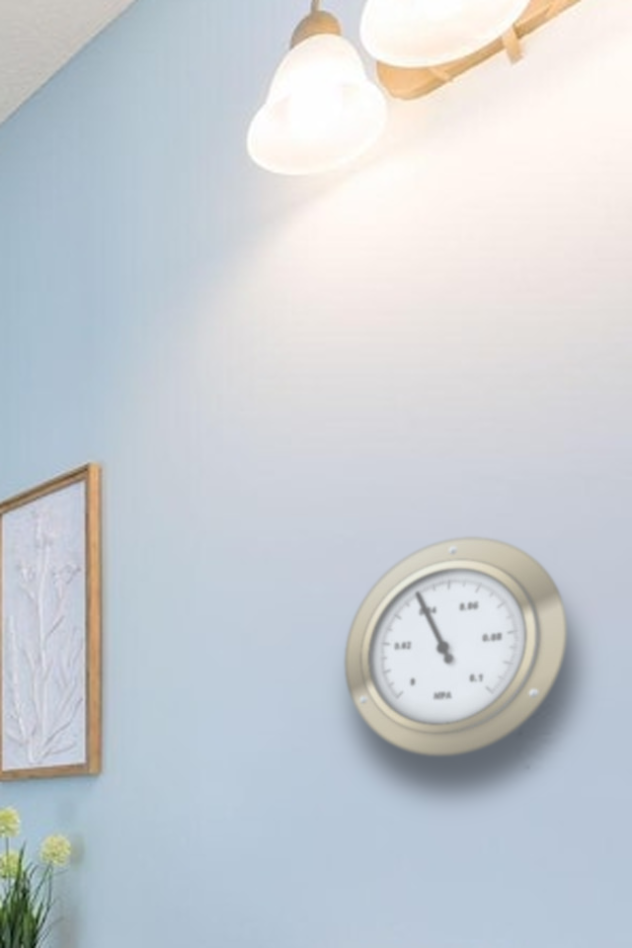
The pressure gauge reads 0.04 MPa
